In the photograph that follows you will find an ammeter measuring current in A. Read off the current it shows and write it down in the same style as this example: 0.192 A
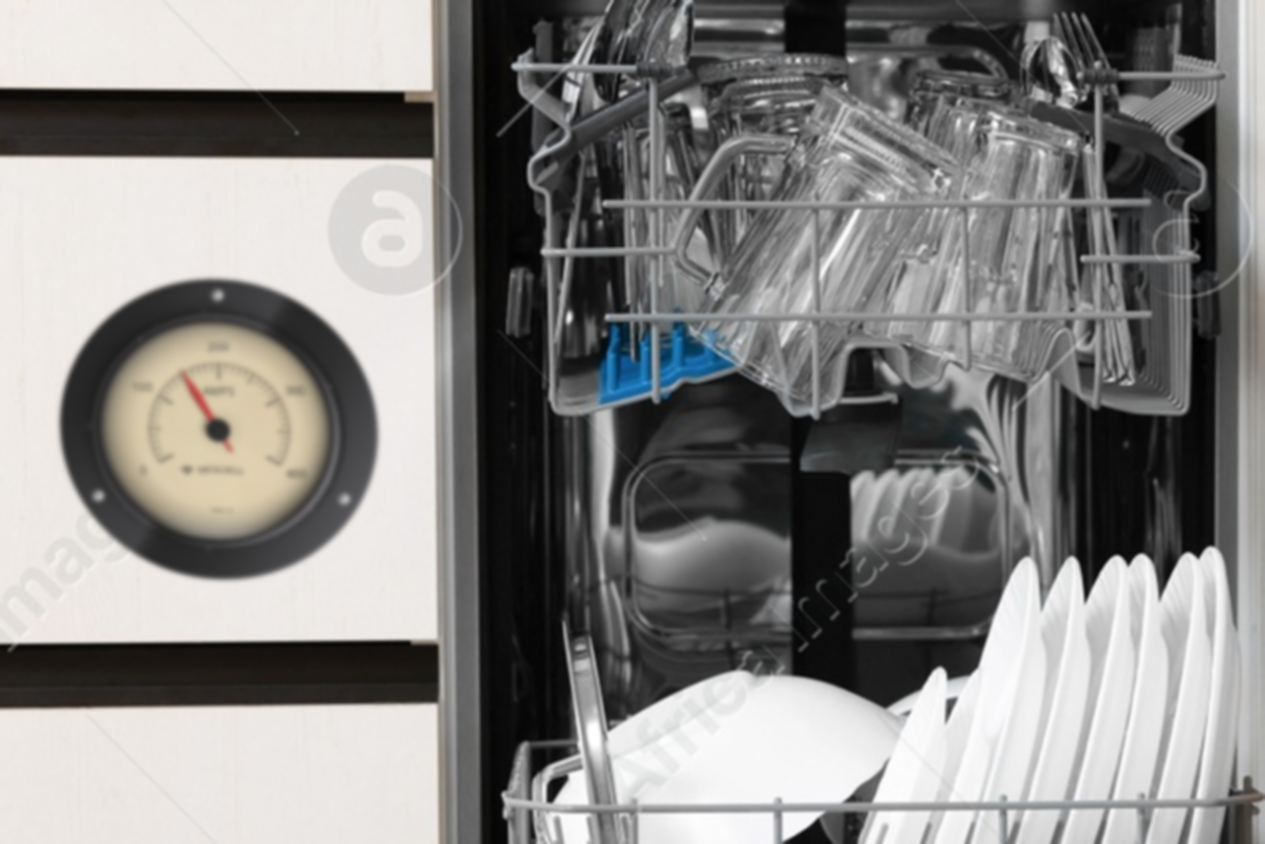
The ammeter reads 150 A
